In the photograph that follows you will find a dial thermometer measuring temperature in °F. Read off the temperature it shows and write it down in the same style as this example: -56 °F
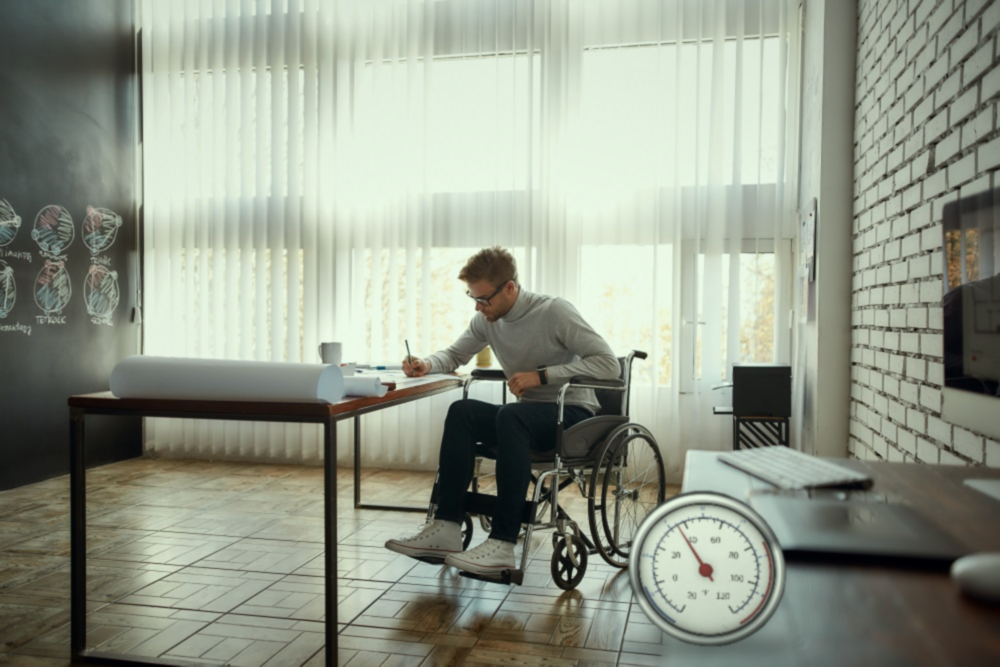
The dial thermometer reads 36 °F
